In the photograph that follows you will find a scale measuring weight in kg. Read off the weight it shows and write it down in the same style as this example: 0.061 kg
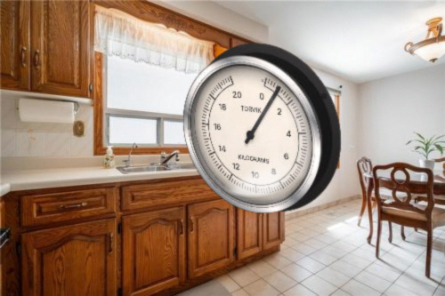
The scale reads 1 kg
